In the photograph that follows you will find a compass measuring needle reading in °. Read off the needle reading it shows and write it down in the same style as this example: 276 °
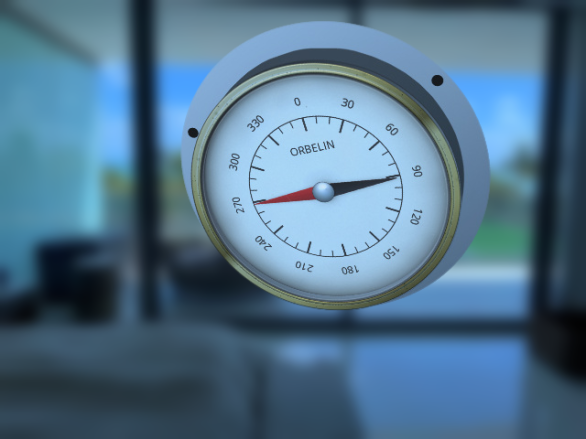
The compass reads 270 °
